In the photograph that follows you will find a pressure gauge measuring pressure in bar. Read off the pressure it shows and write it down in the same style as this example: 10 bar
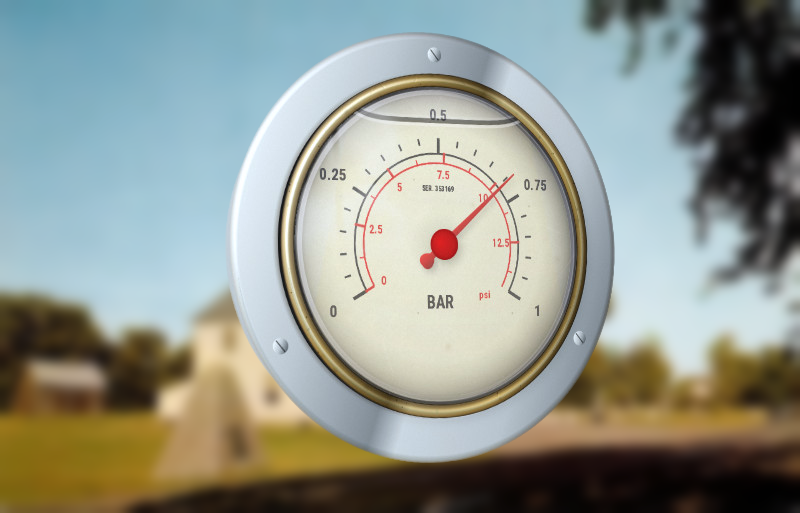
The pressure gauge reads 0.7 bar
